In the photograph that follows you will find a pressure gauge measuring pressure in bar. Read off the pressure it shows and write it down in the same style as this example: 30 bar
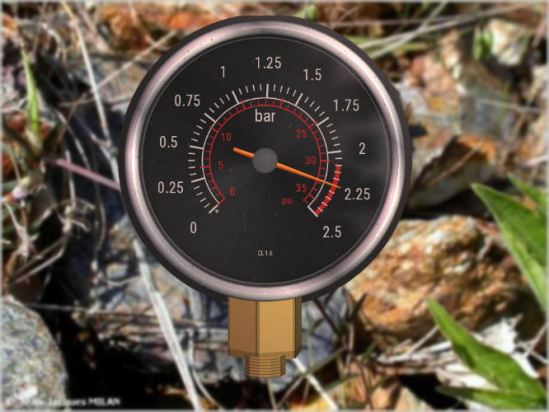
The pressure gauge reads 2.25 bar
